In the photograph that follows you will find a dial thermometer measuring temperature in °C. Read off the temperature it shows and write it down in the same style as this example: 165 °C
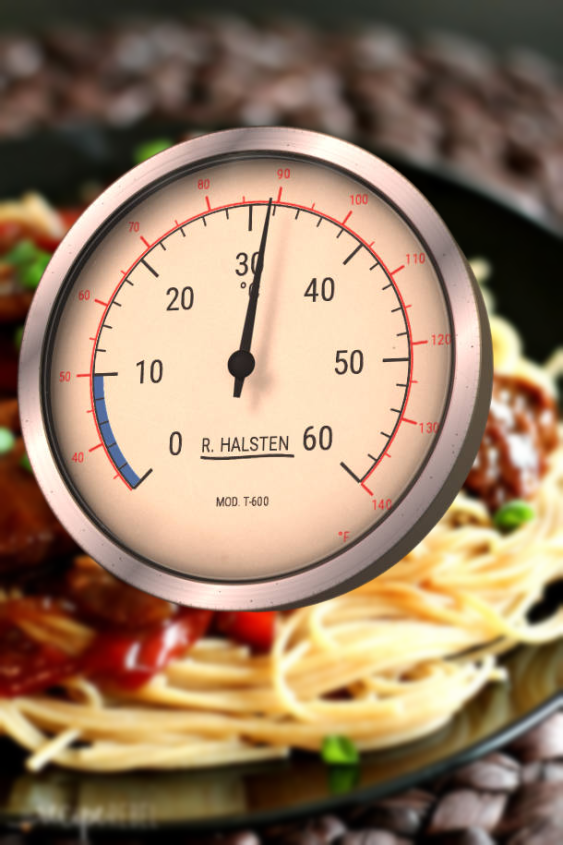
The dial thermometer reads 32 °C
